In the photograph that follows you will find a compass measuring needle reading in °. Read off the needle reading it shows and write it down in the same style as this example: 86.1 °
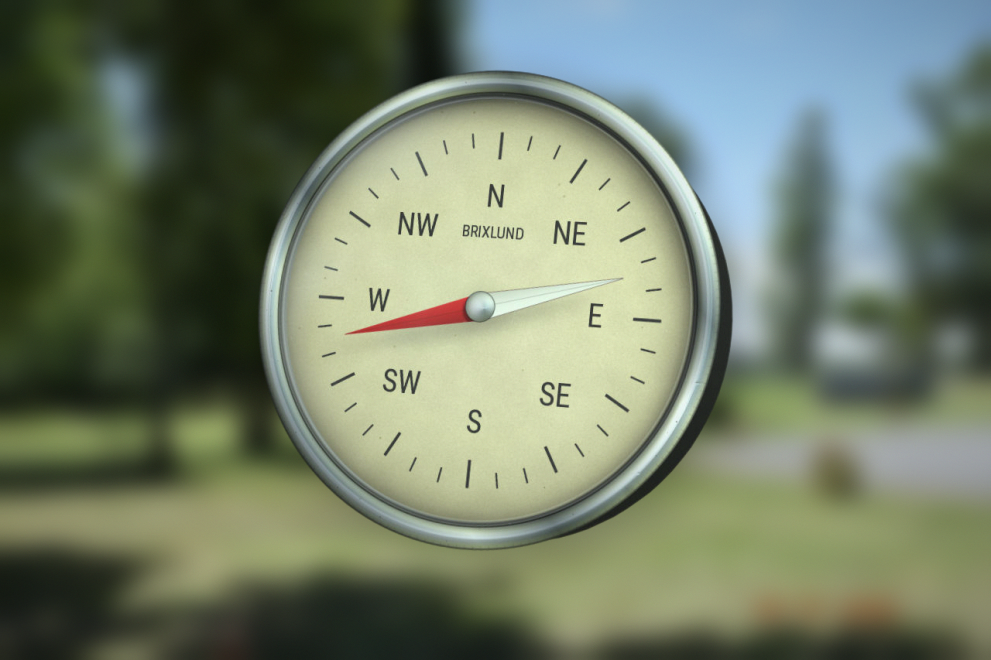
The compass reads 255 °
